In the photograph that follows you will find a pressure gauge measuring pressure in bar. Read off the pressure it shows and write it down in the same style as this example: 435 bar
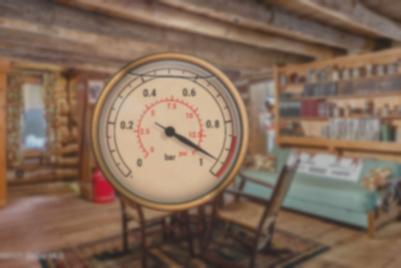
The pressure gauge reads 0.95 bar
